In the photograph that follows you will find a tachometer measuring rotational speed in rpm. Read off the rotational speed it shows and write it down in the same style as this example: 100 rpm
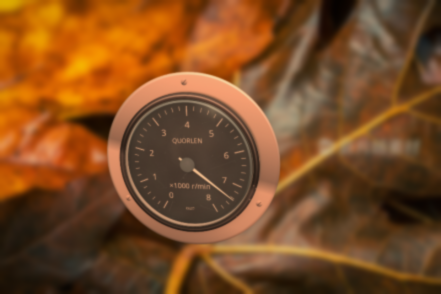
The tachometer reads 7400 rpm
